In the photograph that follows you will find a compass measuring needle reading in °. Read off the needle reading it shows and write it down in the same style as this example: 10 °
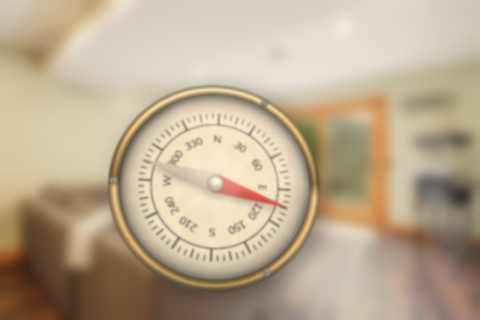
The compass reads 105 °
